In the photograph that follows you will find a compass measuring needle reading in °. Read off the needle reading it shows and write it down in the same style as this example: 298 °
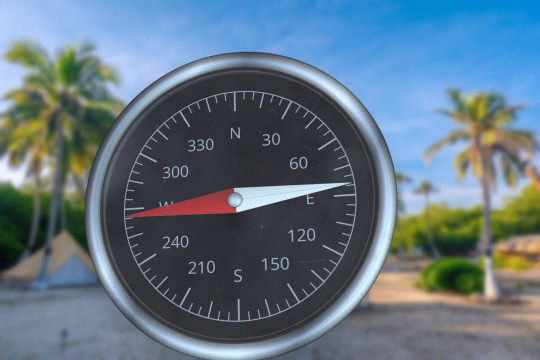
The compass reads 265 °
